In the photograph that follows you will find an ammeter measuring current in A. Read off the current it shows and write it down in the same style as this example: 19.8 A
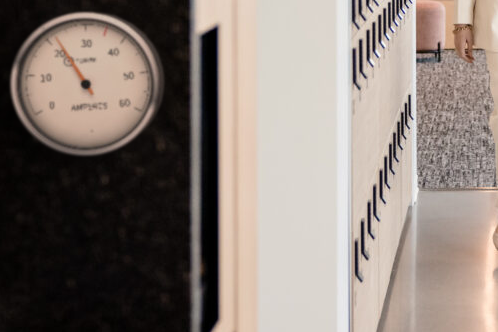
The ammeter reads 22.5 A
